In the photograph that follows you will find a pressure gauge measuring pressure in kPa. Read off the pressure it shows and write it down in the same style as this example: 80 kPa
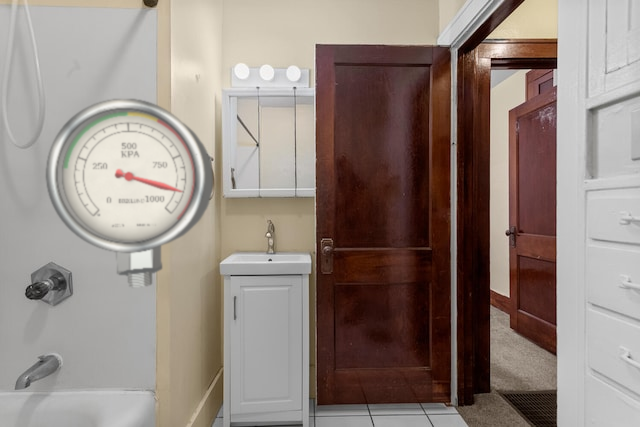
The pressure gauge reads 900 kPa
